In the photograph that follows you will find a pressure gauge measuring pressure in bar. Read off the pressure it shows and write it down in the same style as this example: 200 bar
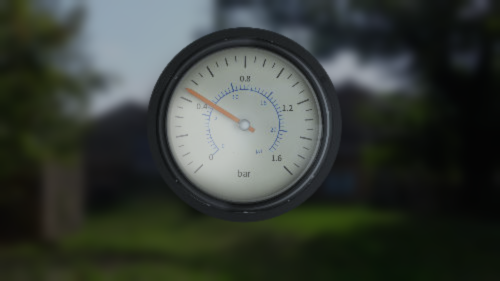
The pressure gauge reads 0.45 bar
